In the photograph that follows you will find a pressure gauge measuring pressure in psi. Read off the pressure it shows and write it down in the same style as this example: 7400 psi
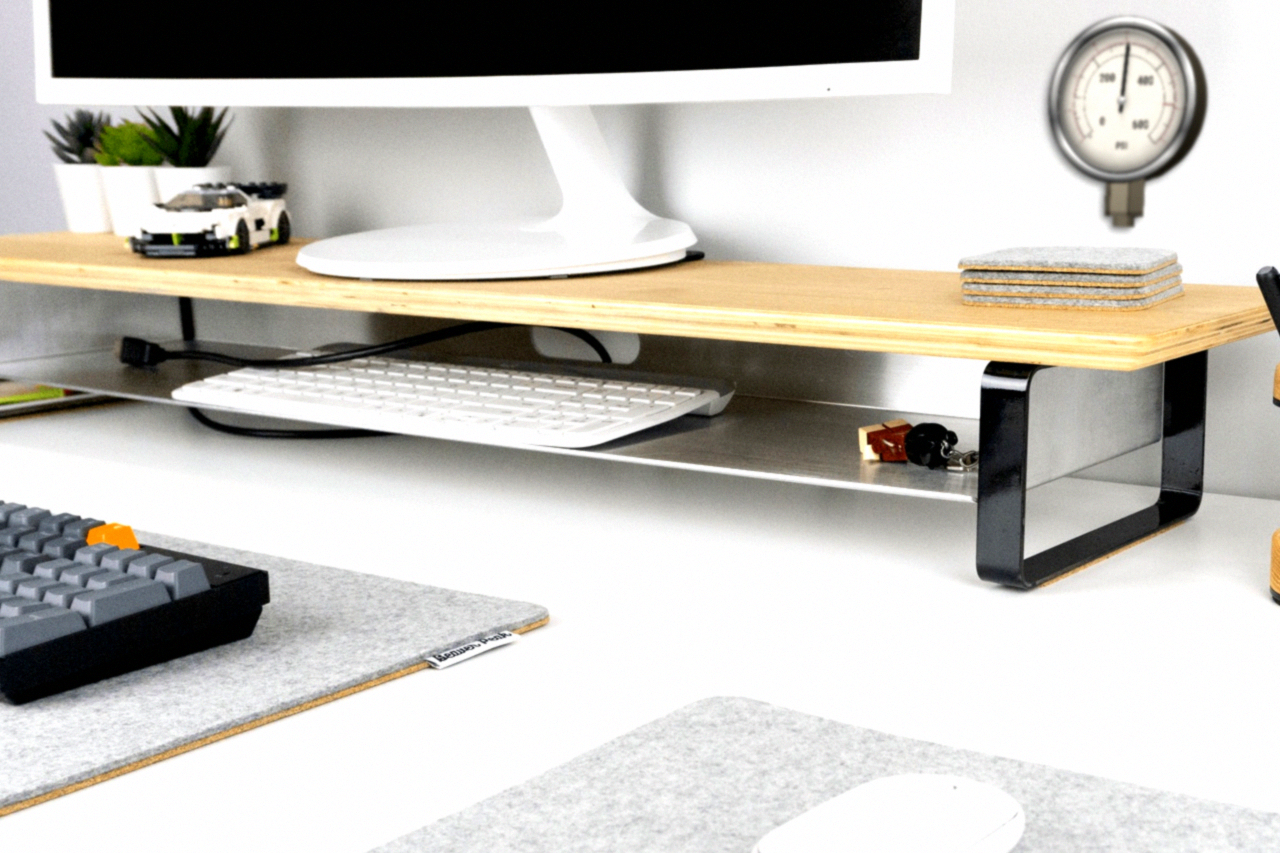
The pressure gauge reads 300 psi
